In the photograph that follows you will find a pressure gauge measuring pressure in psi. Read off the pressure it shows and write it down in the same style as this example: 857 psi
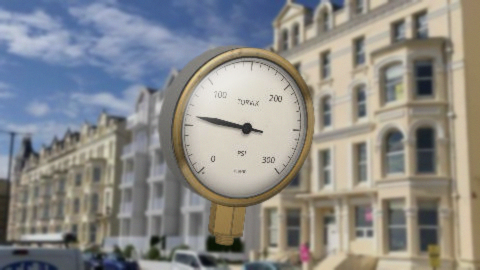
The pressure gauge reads 60 psi
